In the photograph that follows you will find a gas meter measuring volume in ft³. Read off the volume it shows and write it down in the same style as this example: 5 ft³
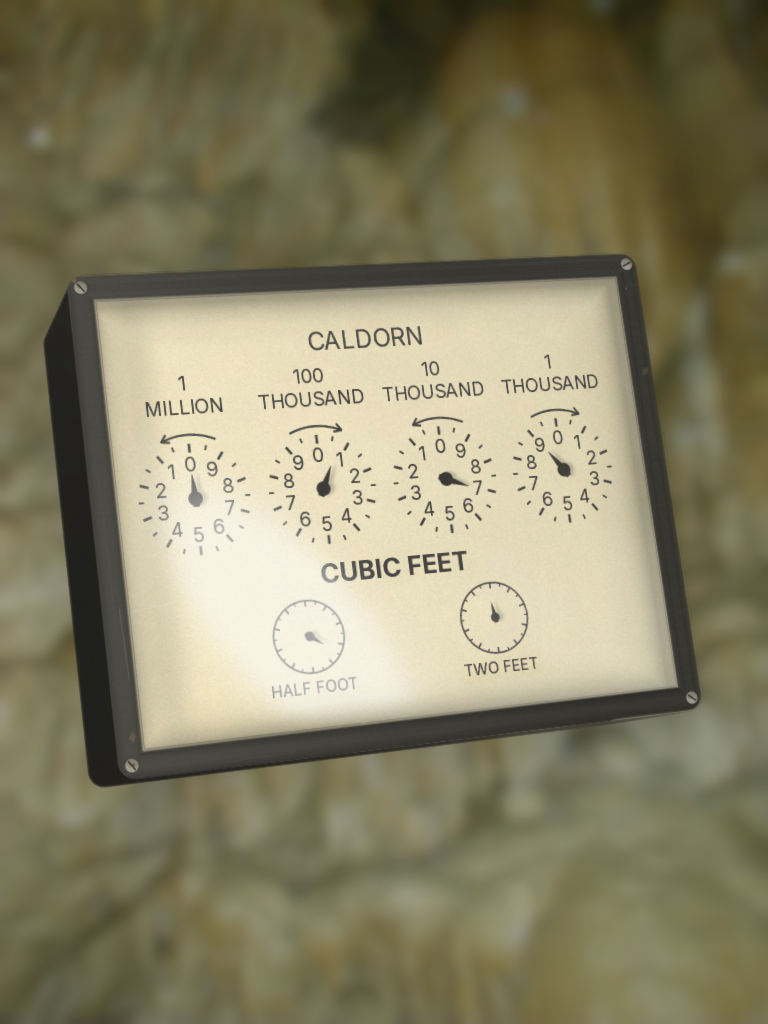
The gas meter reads 6900 ft³
